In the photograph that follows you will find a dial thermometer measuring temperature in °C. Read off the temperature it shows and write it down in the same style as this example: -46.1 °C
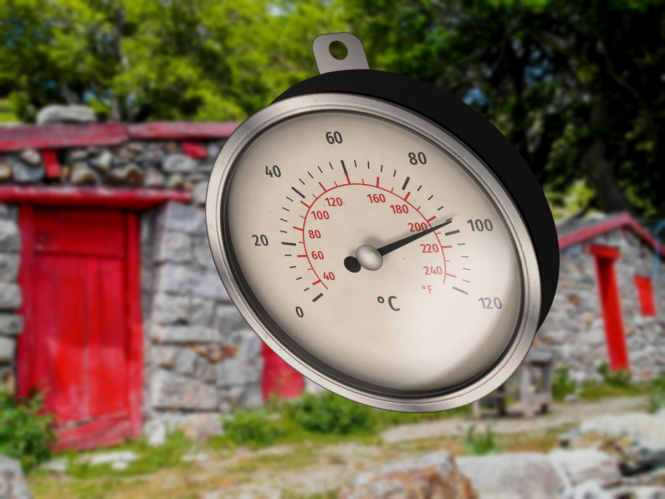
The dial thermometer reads 96 °C
